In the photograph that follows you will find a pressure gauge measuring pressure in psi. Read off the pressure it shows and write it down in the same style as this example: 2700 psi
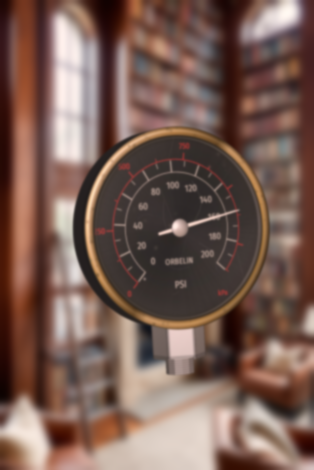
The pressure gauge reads 160 psi
